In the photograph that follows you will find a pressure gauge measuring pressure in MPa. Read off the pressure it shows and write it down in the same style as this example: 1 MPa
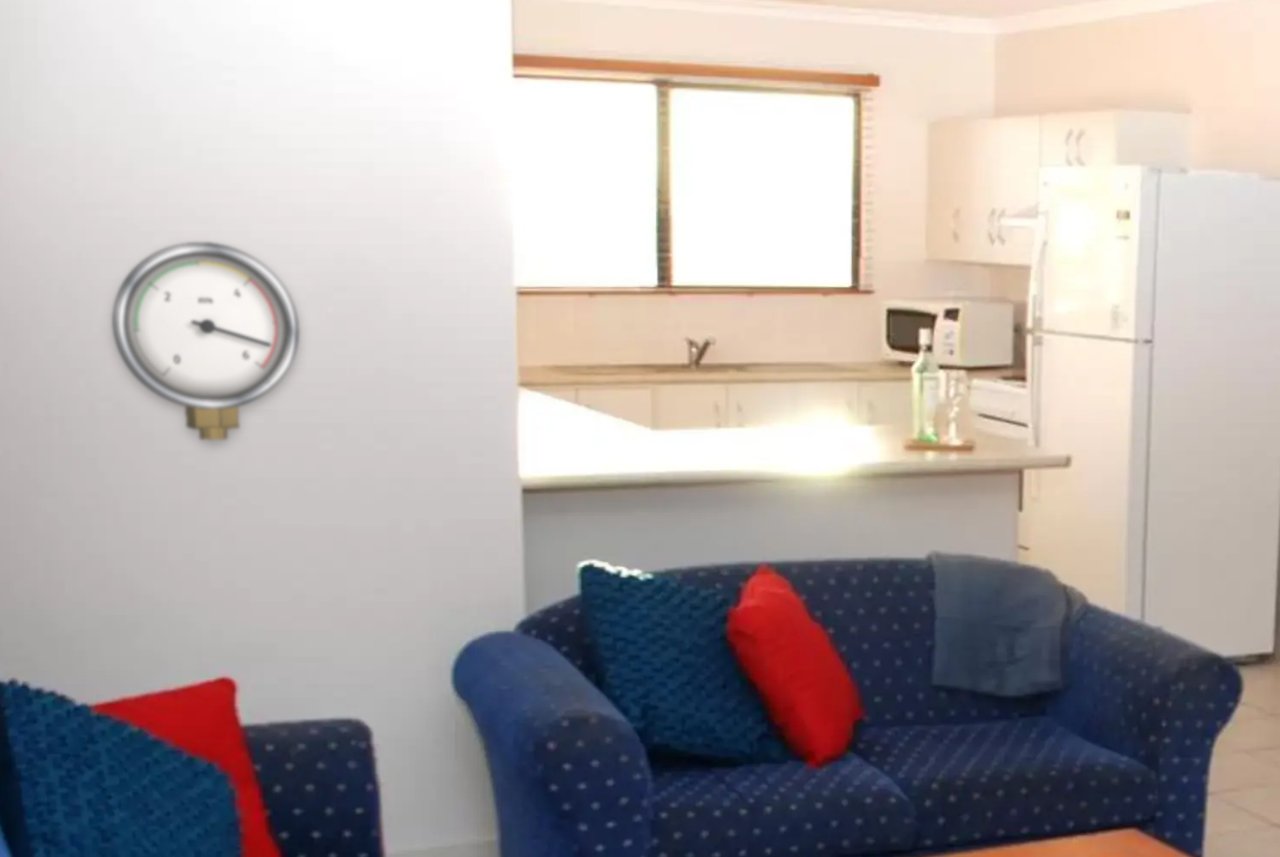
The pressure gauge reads 5.5 MPa
